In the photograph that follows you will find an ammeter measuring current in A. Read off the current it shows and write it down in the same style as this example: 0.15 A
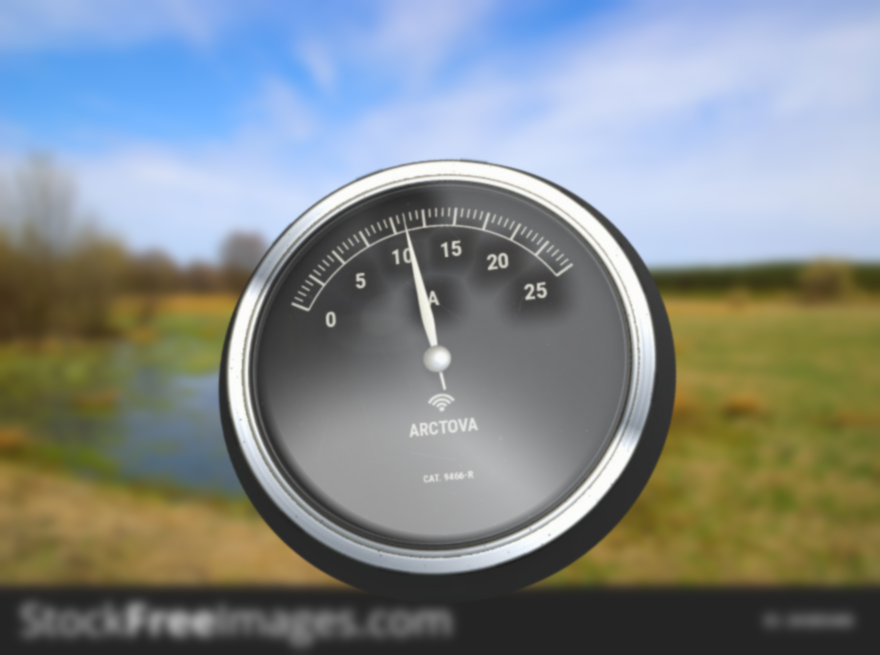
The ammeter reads 11 A
